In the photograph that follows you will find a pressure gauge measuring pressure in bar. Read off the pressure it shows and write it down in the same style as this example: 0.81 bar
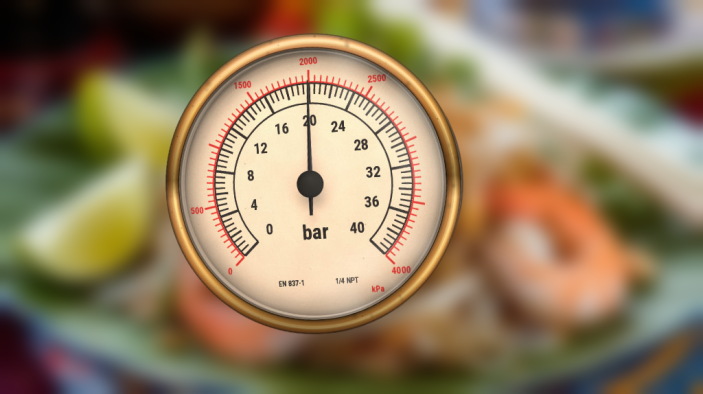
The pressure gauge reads 20 bar
